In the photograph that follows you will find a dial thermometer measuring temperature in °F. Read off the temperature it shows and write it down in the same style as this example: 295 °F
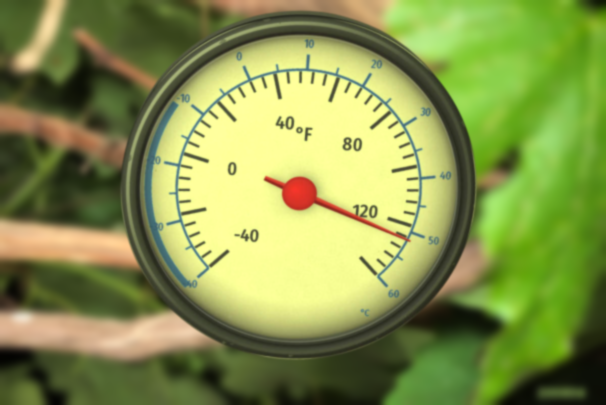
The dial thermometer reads 124 °F
